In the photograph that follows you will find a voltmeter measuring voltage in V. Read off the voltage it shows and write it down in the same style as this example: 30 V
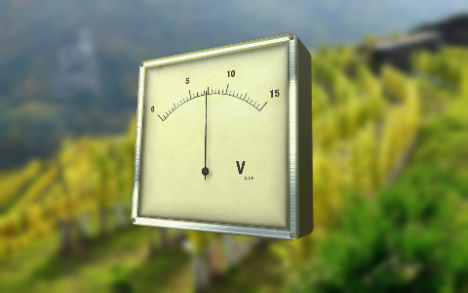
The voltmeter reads 7.5 V
